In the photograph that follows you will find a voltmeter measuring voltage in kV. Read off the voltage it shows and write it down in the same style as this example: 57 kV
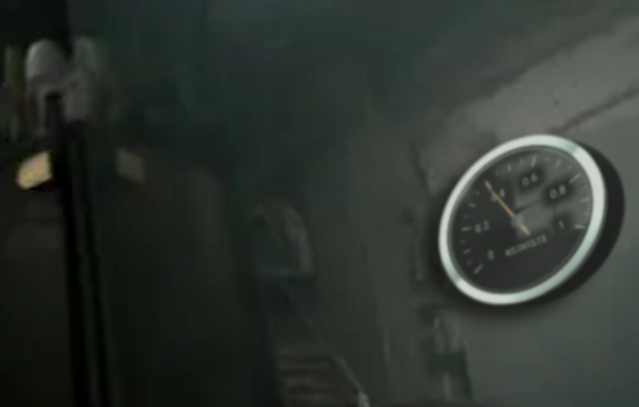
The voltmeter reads 0.4 kV
